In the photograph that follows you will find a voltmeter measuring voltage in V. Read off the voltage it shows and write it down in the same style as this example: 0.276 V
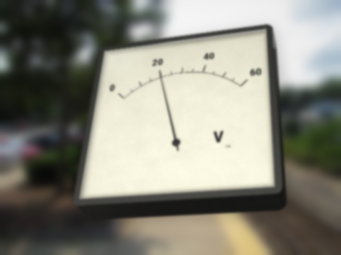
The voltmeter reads 20 V
